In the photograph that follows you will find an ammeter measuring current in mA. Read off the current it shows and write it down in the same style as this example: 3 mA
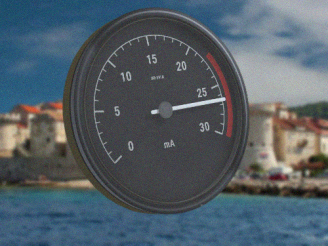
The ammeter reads 26.5 mA
